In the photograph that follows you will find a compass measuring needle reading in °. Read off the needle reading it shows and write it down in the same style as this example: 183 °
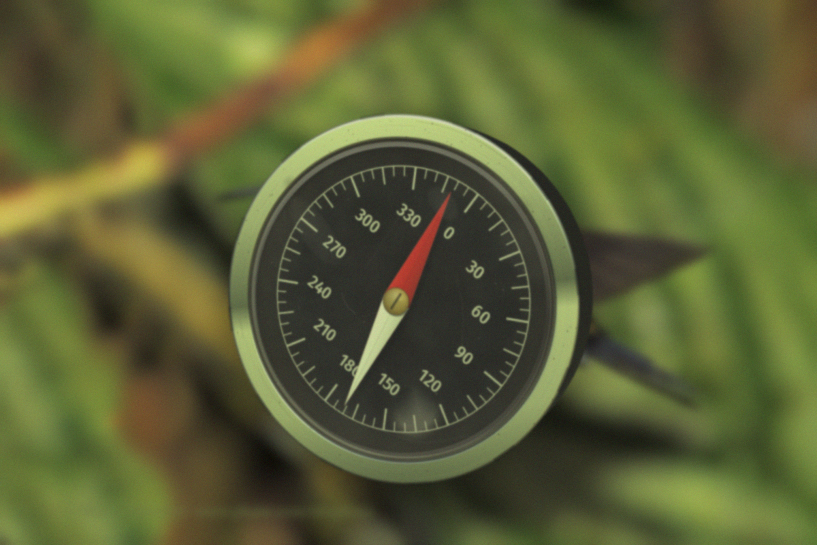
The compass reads 350 °
